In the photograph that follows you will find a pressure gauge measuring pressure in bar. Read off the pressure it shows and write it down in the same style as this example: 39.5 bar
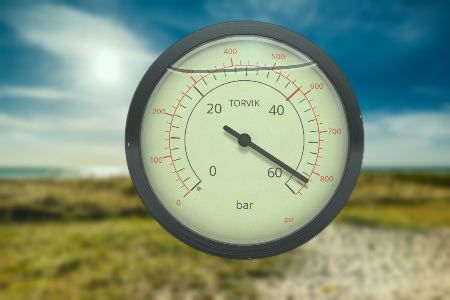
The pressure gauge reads 57 bar
